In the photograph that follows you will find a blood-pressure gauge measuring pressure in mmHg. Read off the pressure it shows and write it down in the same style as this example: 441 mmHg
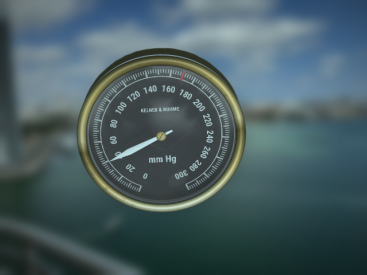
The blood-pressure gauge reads 40 mmHg
